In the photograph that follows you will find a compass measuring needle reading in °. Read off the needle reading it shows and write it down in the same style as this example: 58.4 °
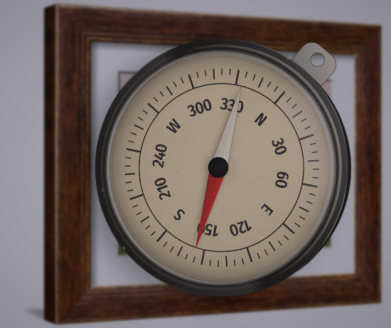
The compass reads 155 °
